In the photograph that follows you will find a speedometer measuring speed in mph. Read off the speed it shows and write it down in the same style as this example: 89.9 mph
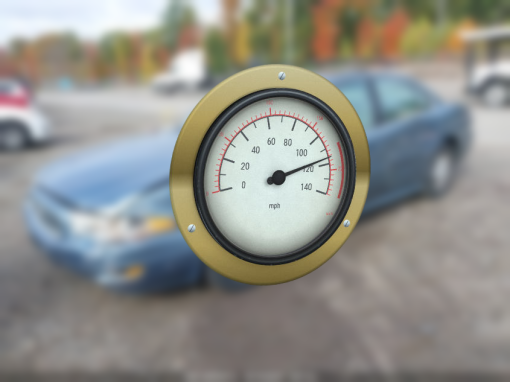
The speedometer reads 115 mph
